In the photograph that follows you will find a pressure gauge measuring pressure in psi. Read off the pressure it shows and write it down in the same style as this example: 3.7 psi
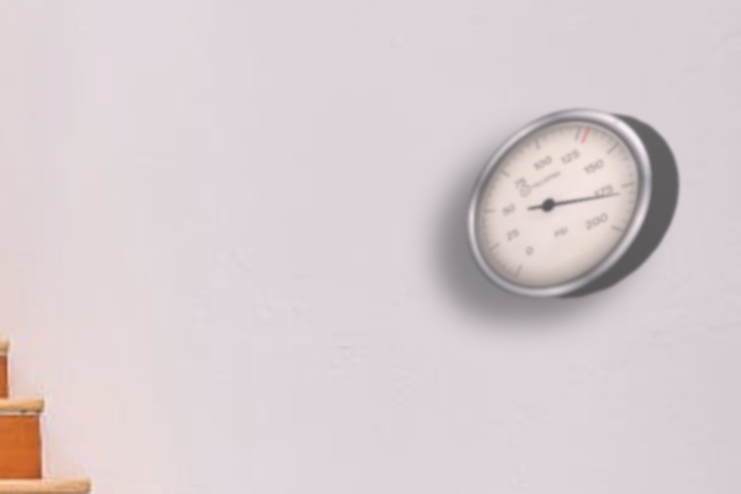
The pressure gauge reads 180 psi
